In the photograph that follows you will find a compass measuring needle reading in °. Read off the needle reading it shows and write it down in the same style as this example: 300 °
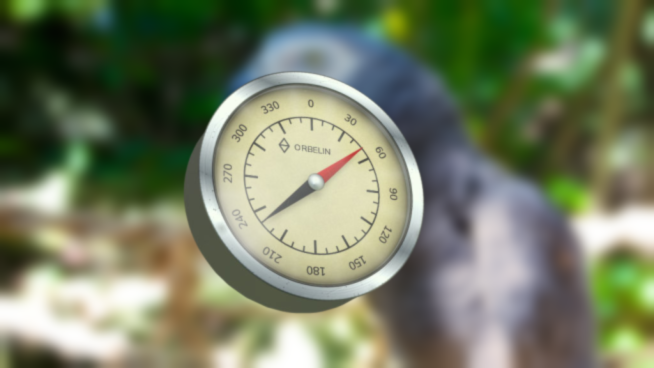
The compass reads 50 °
